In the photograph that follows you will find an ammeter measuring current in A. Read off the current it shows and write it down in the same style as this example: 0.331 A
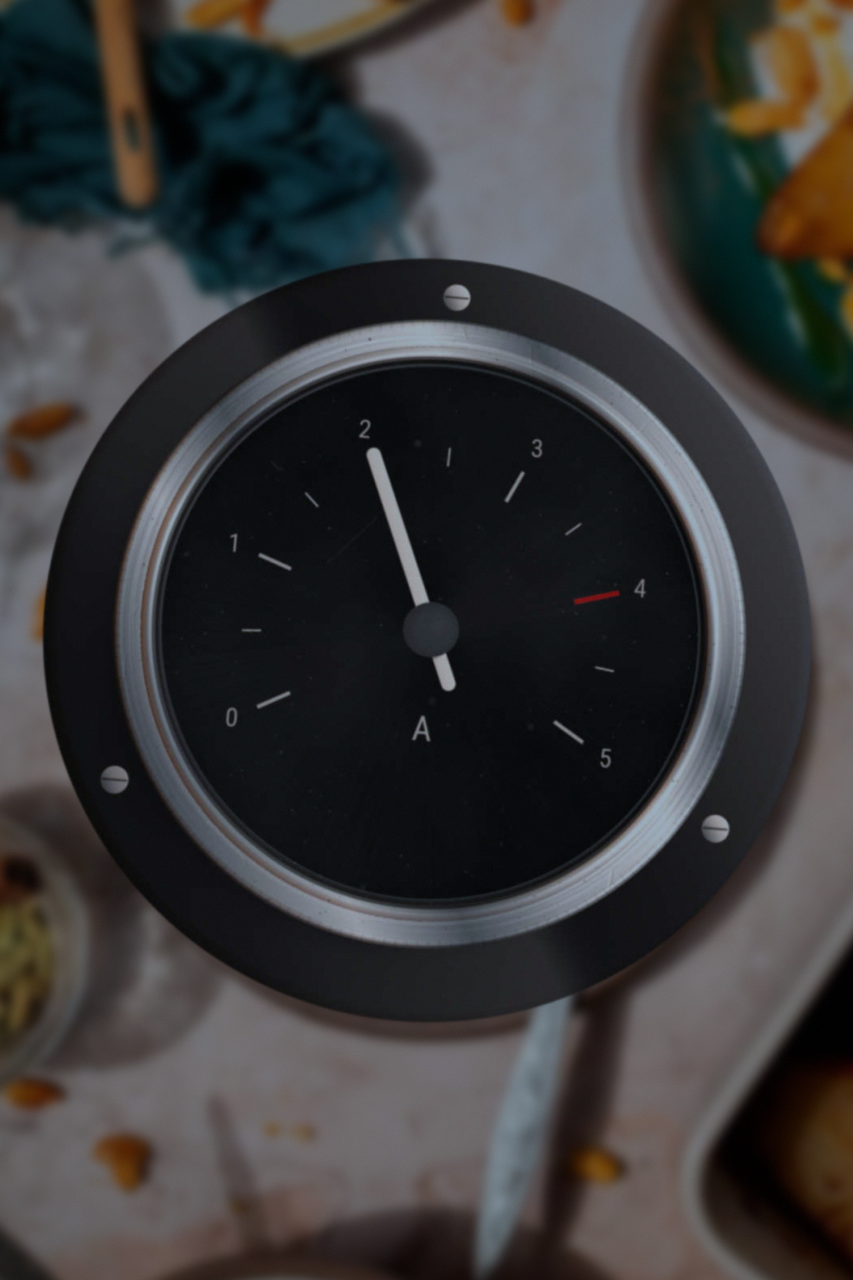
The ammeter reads 2 A
